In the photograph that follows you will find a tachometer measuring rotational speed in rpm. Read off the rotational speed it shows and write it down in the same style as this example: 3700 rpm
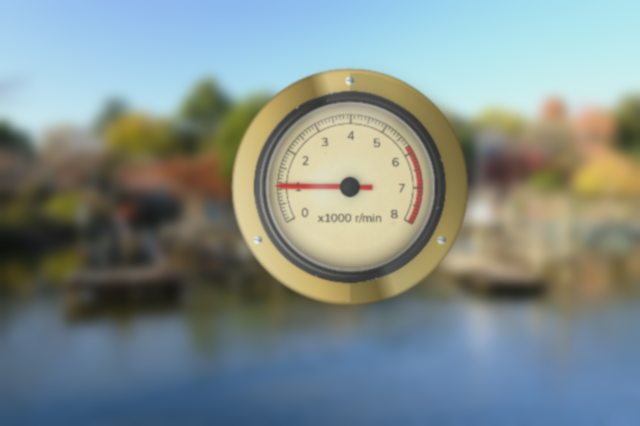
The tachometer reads 1000 rpm
